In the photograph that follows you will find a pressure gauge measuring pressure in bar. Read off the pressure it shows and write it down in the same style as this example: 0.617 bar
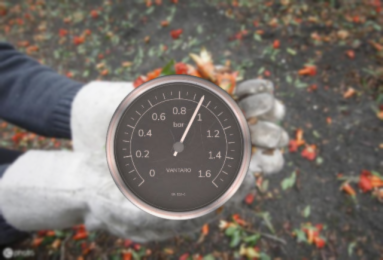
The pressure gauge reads 0.95 bar
